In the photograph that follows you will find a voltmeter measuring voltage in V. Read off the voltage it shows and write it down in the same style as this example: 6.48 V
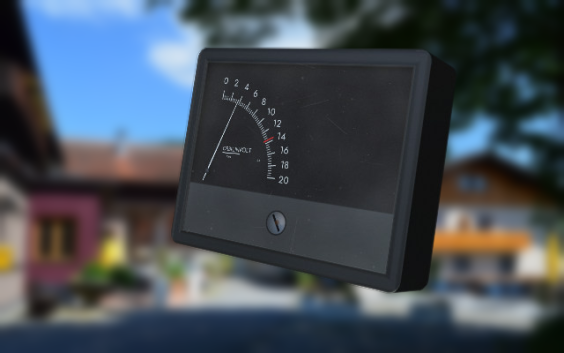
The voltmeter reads 4 V
